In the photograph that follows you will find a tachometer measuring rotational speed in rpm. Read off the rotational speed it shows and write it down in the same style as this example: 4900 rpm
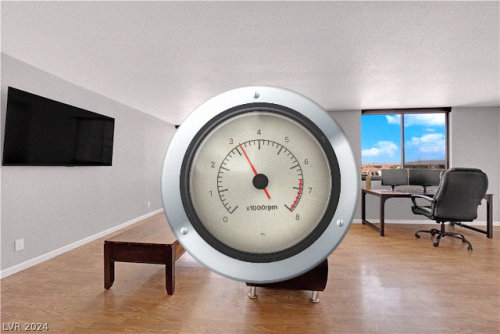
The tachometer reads 3200 rpm
